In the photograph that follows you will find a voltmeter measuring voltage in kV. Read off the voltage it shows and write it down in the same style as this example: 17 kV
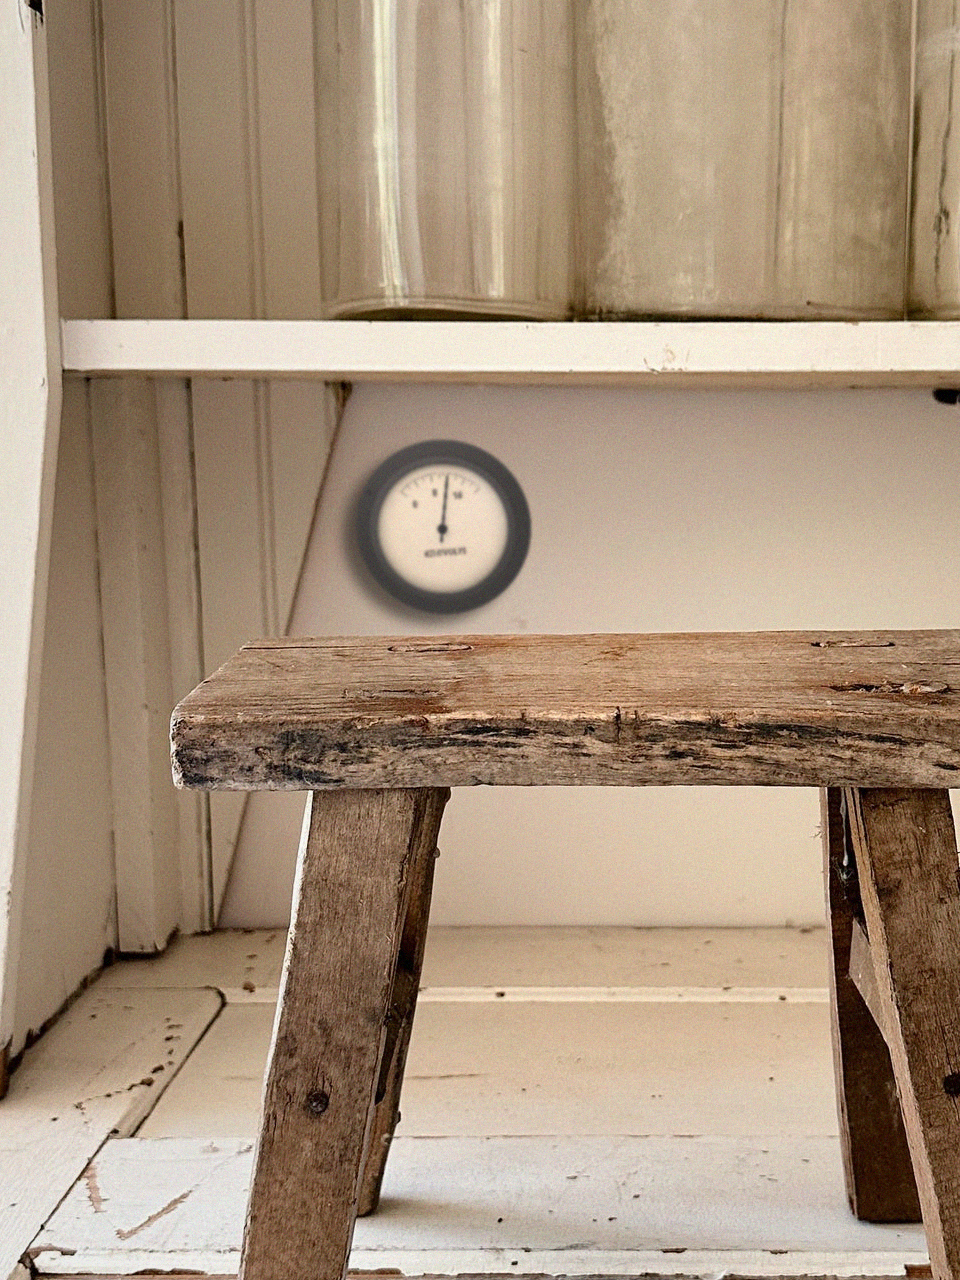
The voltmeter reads 12 kV
